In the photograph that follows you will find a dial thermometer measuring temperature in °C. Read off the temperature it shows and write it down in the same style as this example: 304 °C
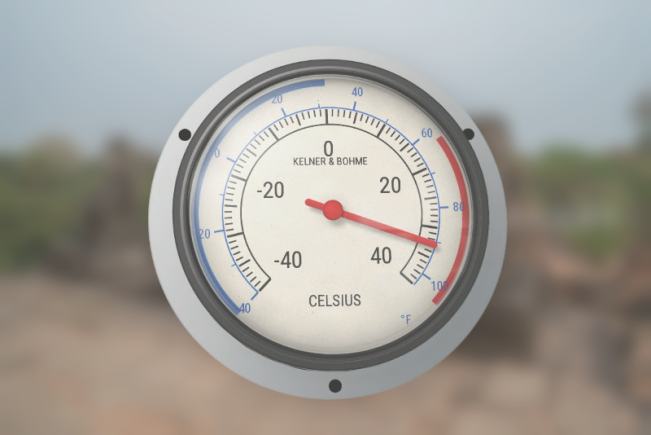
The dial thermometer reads 33 °C
